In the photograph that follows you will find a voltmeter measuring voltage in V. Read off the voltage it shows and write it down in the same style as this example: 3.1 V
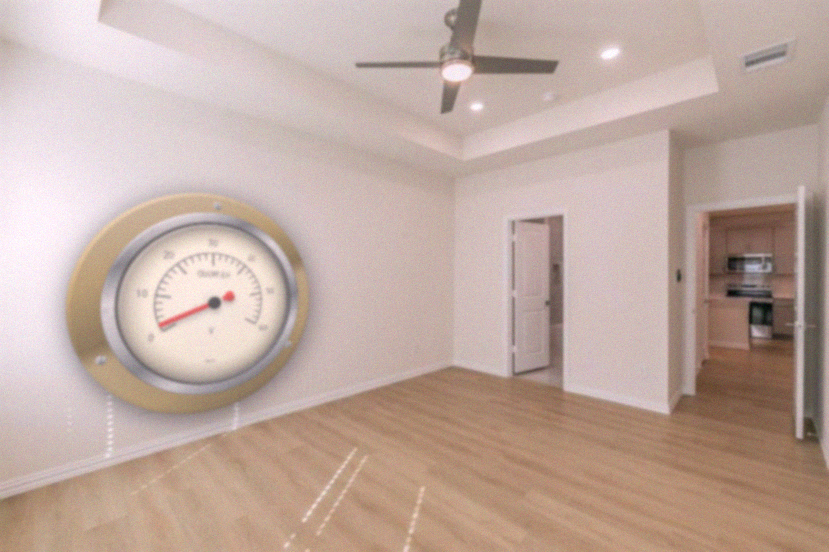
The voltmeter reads 2 V
